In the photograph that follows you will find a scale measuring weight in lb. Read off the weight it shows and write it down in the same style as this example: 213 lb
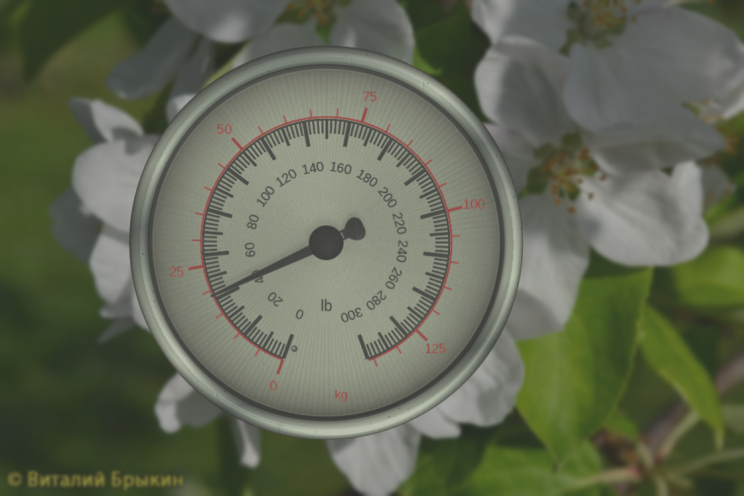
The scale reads 42 lb
